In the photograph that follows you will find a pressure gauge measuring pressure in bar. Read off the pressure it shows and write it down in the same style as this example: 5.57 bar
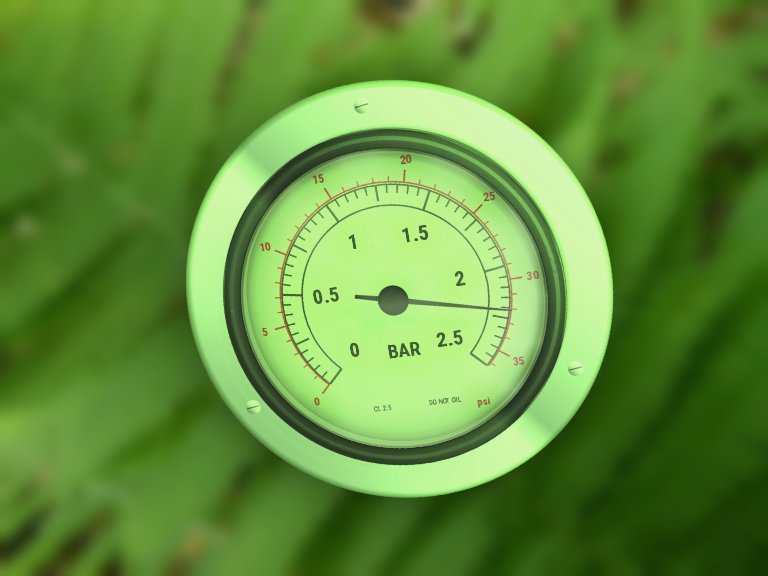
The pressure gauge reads 2.2 bar
